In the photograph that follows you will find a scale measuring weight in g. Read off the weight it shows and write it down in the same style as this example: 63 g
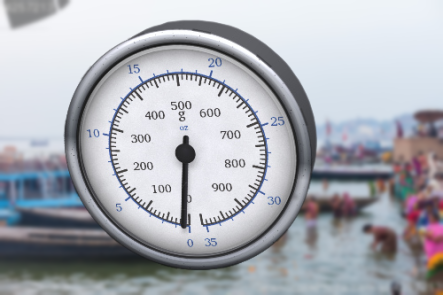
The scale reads 10 g
